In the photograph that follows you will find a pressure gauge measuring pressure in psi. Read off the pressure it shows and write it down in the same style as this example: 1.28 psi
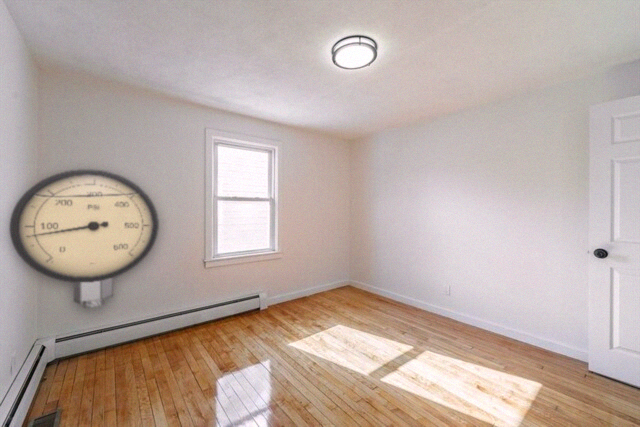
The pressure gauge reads 75 psi
